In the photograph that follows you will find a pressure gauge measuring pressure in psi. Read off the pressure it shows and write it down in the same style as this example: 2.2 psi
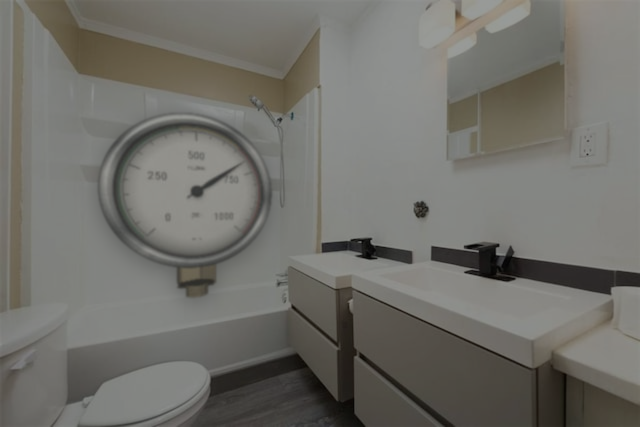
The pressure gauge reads 700 psi
